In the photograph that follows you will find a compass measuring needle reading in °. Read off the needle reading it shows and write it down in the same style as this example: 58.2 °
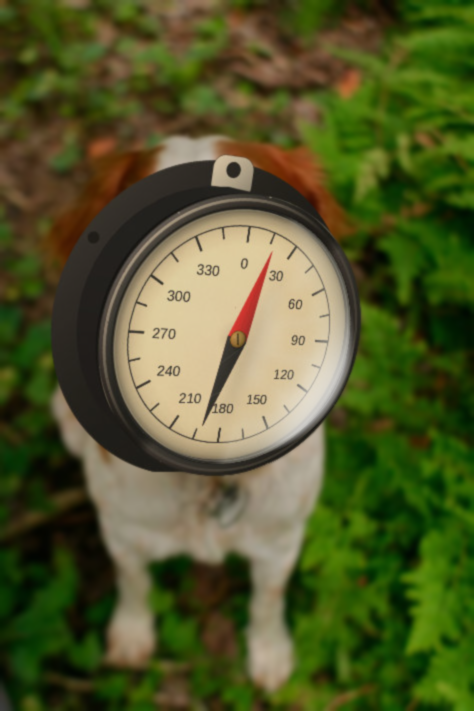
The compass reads 15 °
